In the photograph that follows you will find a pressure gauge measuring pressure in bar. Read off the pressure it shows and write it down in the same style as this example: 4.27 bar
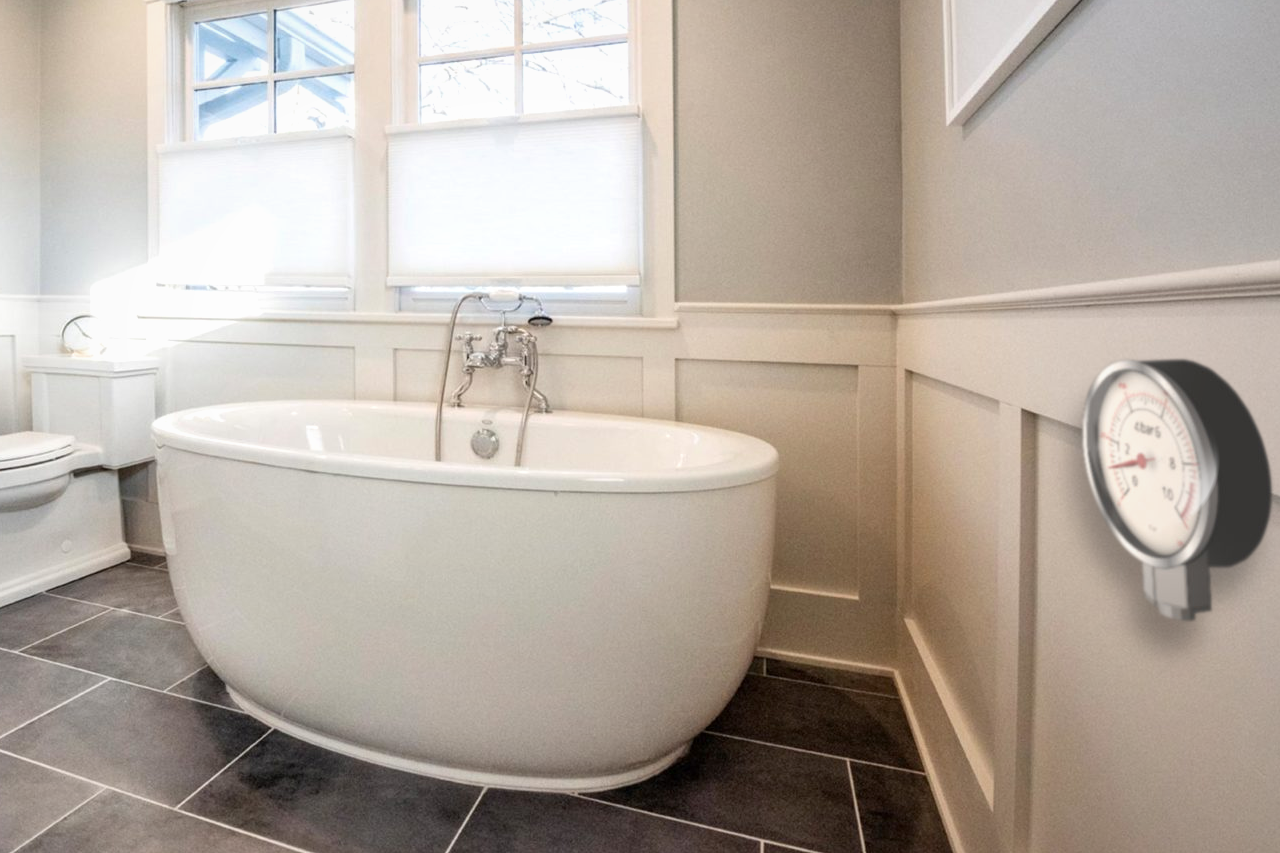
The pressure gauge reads 1 bar
